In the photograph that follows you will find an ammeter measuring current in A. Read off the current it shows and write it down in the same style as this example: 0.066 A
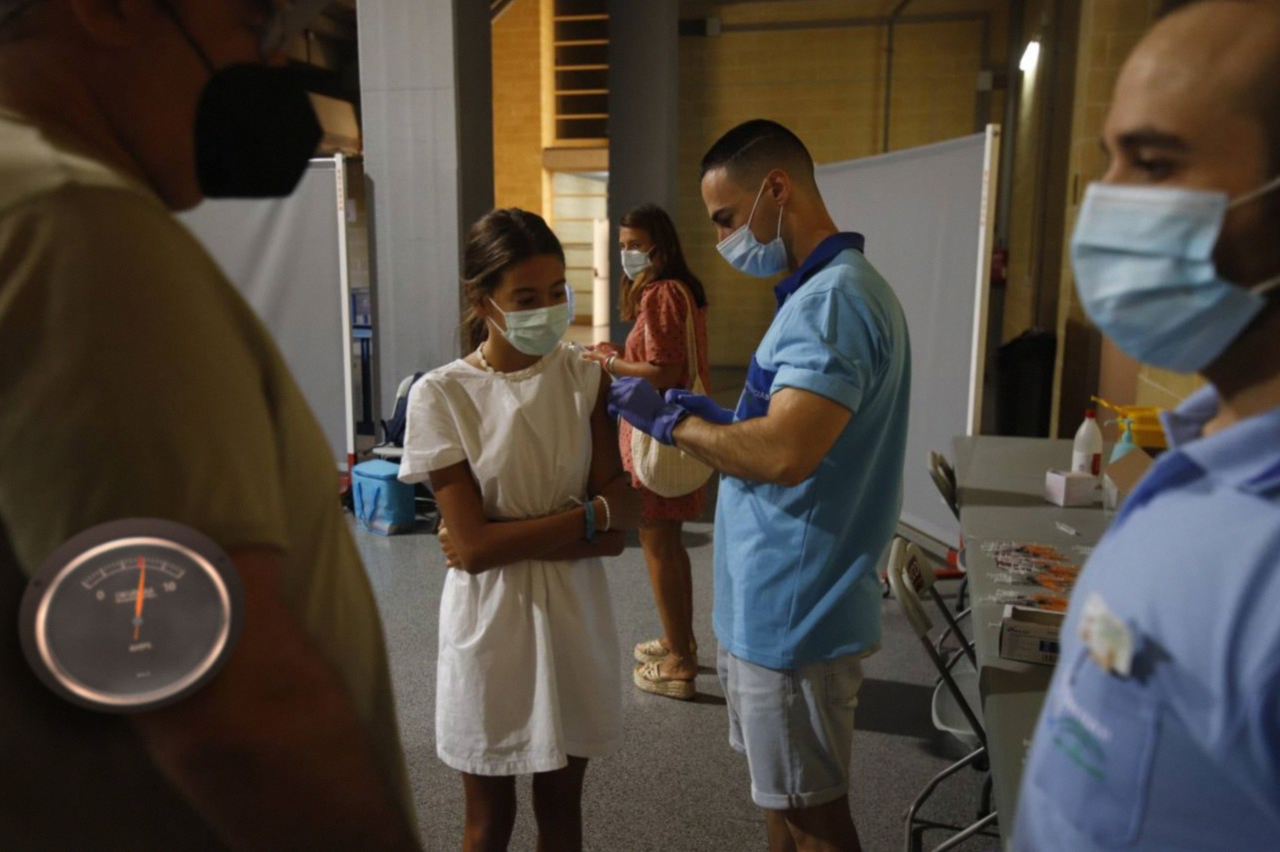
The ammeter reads 6 A
